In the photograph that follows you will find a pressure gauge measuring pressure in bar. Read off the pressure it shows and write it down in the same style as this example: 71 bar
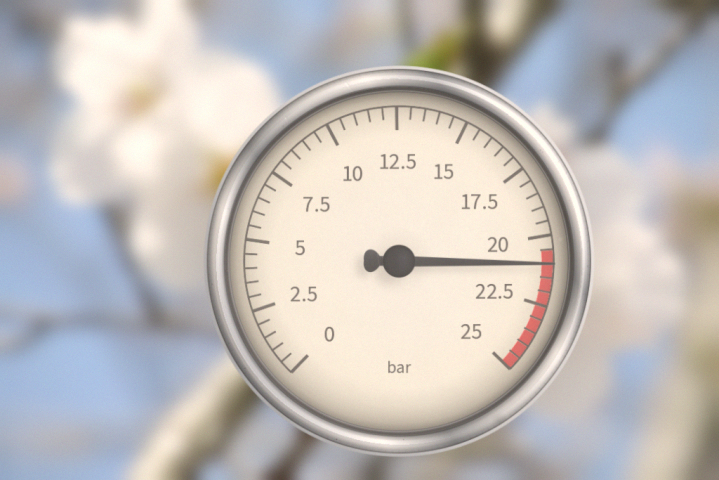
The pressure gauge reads 21 bar
